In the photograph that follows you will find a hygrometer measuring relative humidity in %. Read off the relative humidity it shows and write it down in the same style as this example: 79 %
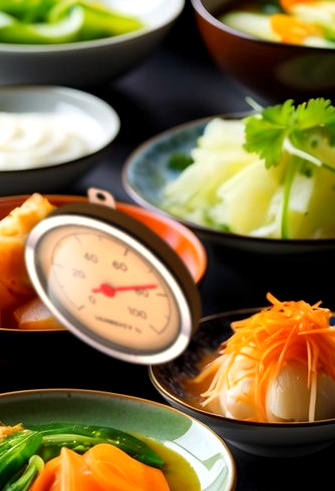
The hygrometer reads 75 %
